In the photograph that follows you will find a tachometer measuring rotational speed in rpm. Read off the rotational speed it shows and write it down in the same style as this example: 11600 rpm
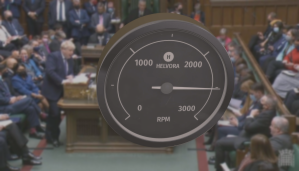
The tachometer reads 2500 rpm
